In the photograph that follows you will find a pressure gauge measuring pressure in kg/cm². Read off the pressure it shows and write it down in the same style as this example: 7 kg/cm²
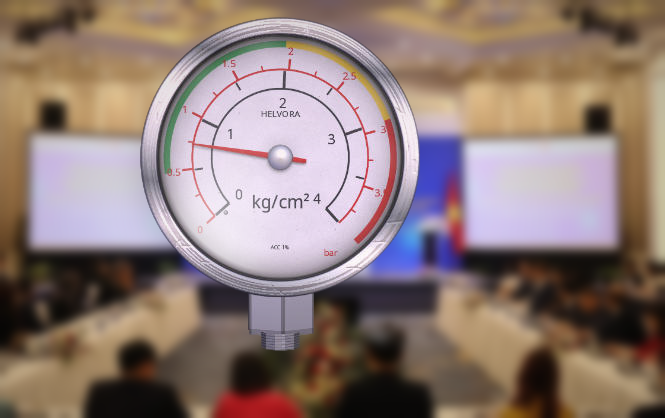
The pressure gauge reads 0.75 kg/cm²
